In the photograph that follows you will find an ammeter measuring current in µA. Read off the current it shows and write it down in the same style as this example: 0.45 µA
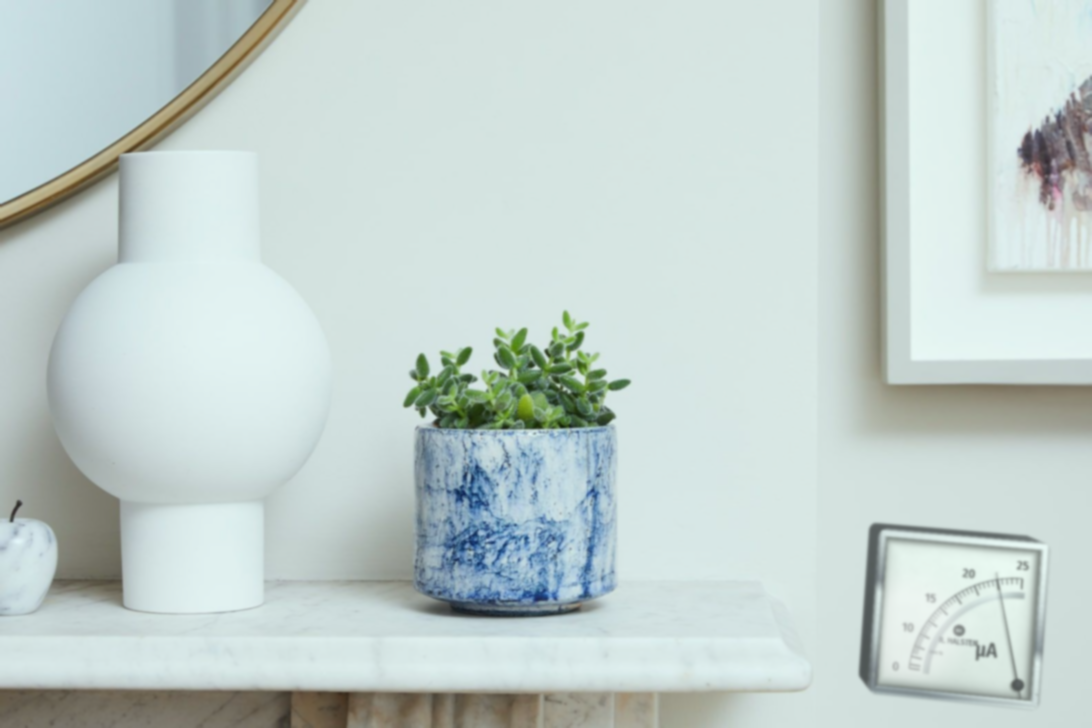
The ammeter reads 22.5 µA
